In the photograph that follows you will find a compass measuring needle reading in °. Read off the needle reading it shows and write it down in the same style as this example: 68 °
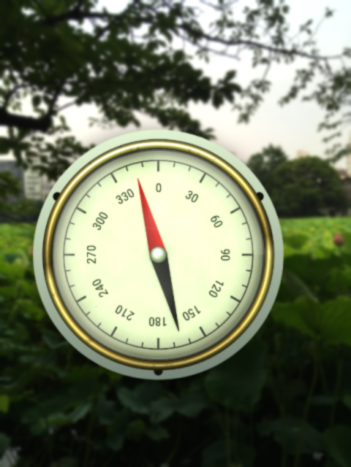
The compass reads 345 °
